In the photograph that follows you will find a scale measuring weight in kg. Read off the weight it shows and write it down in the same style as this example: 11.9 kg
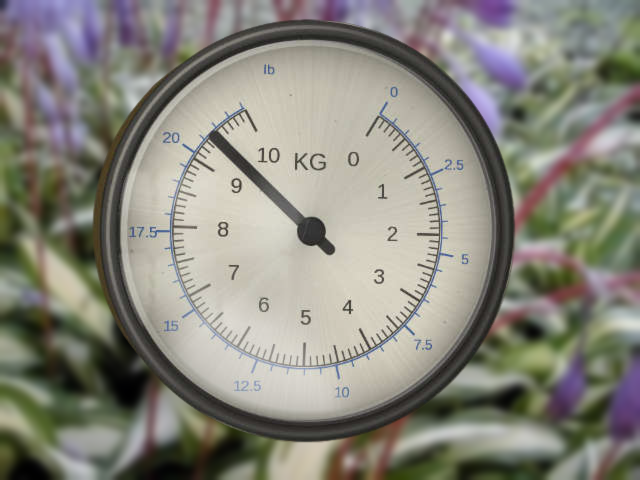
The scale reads 9.4 kg
